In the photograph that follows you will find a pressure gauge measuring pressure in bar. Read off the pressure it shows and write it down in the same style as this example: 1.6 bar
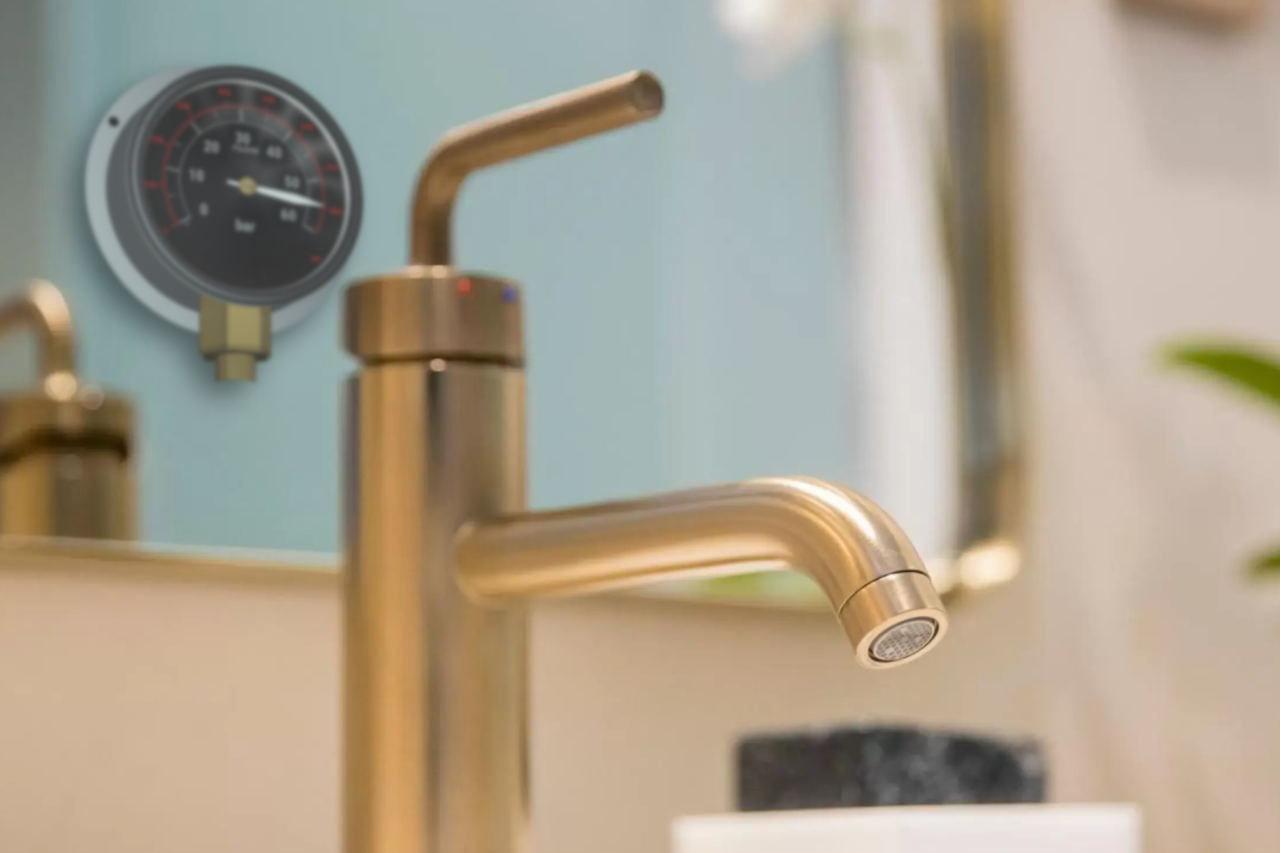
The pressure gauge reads 55 bar
